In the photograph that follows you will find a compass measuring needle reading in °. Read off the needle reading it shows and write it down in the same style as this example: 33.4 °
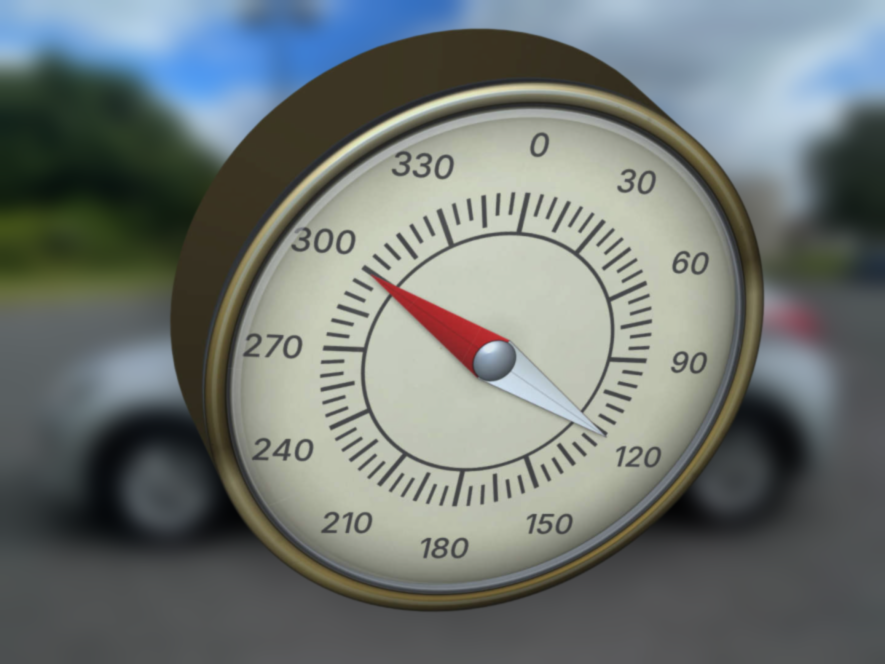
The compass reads 300 °
